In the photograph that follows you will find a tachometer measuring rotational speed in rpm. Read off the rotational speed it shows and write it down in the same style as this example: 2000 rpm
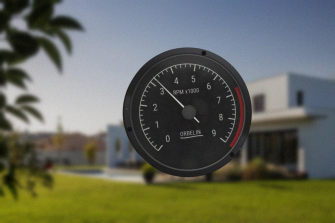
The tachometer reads 3200 rpm
